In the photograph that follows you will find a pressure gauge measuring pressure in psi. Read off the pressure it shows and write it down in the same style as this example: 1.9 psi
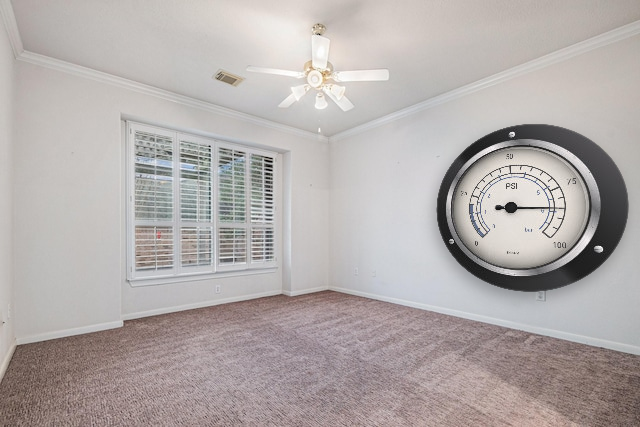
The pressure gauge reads 85 psi
